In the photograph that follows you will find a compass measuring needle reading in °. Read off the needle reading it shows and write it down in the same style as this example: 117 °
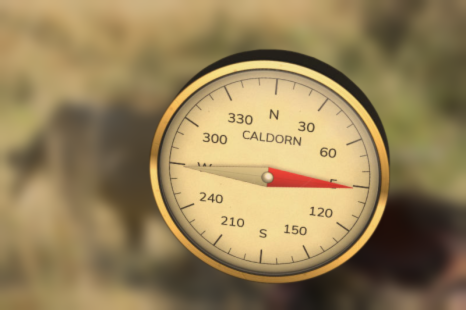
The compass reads 90 °
